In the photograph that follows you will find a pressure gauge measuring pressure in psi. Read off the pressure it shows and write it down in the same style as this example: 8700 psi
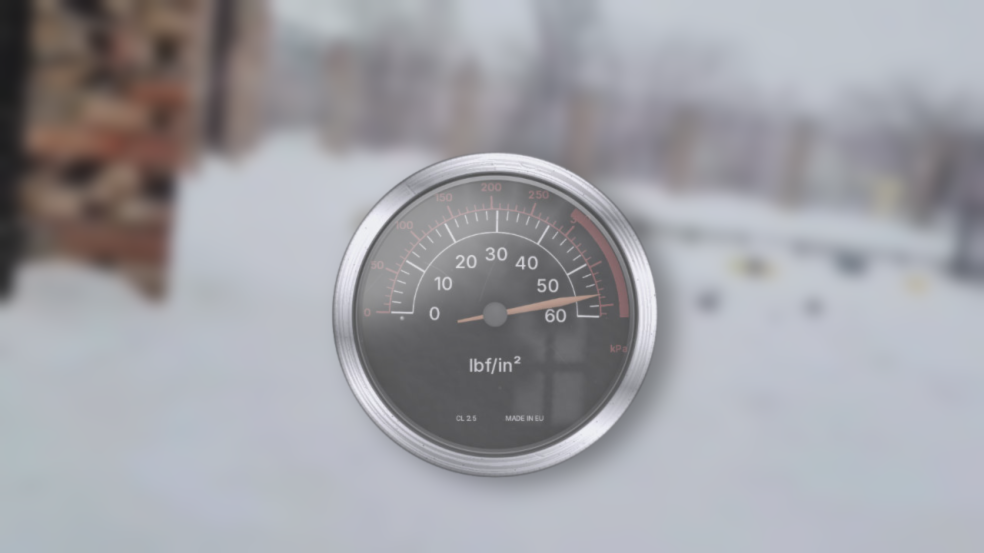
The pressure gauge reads 56 psi
